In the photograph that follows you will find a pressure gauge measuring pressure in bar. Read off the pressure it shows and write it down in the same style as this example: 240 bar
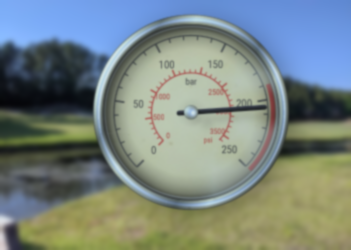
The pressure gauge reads 205 bar
